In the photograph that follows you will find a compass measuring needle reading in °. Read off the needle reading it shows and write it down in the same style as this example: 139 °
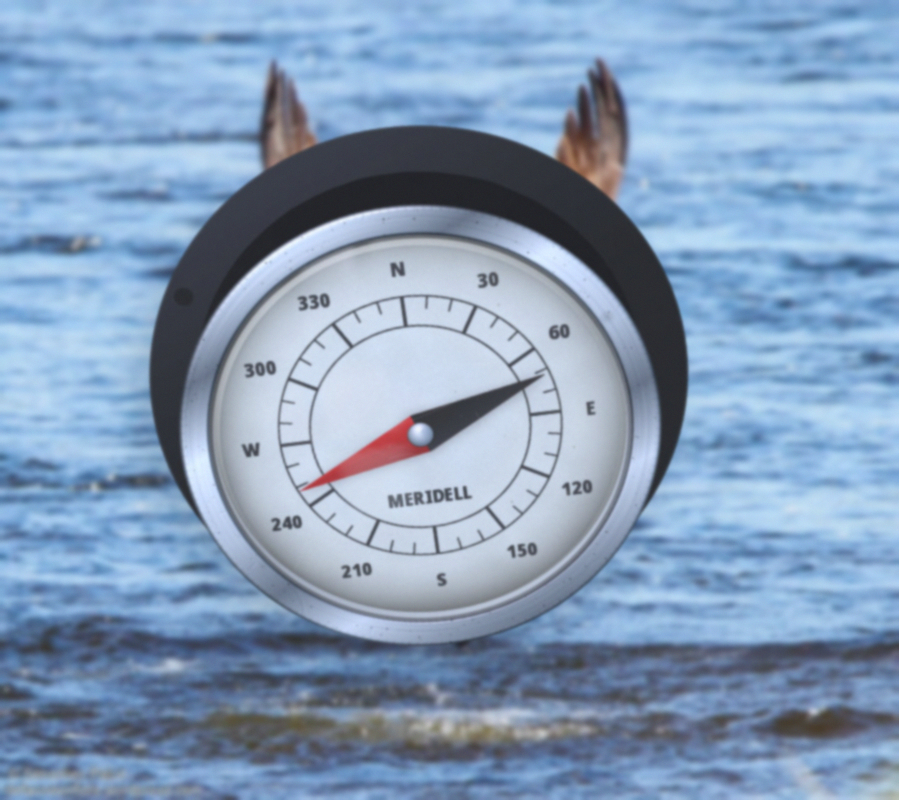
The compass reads 250 °
